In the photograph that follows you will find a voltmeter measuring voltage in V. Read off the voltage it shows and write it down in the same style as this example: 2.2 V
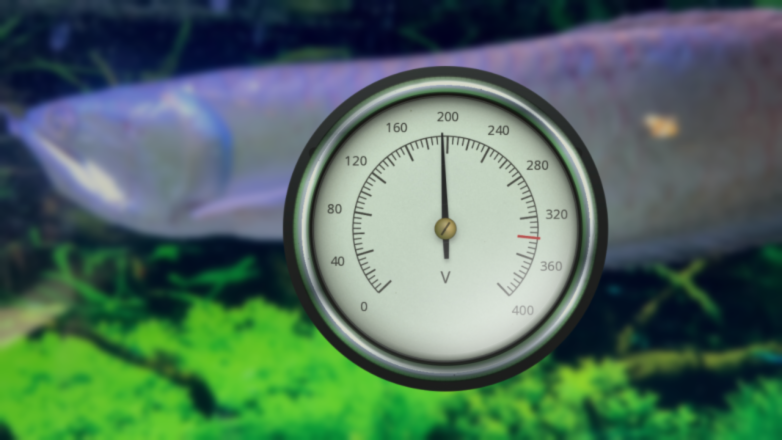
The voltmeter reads 195 V
